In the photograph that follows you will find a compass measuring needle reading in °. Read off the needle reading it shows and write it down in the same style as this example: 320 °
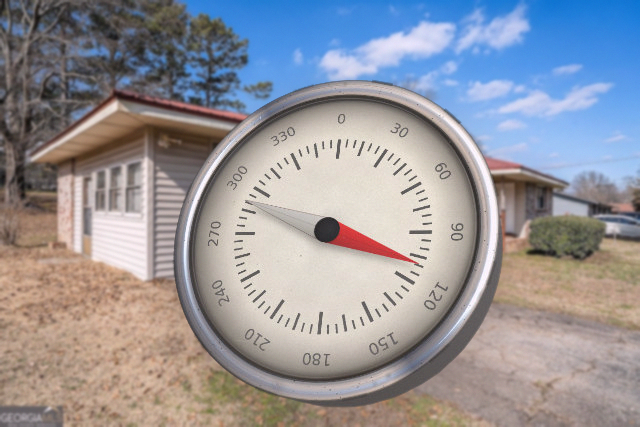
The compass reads 110 °
